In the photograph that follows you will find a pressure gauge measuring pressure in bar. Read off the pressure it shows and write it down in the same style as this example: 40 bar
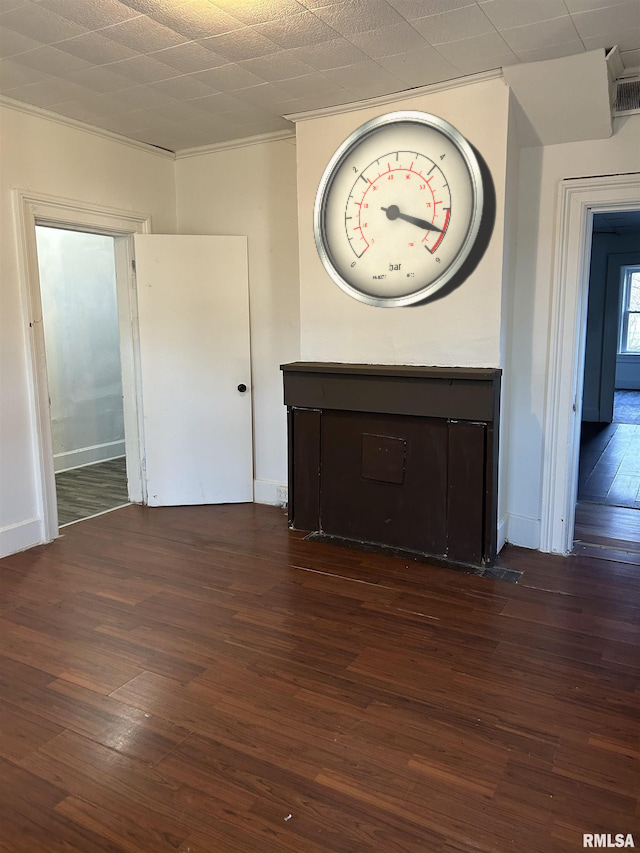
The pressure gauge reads 5.5 bar
